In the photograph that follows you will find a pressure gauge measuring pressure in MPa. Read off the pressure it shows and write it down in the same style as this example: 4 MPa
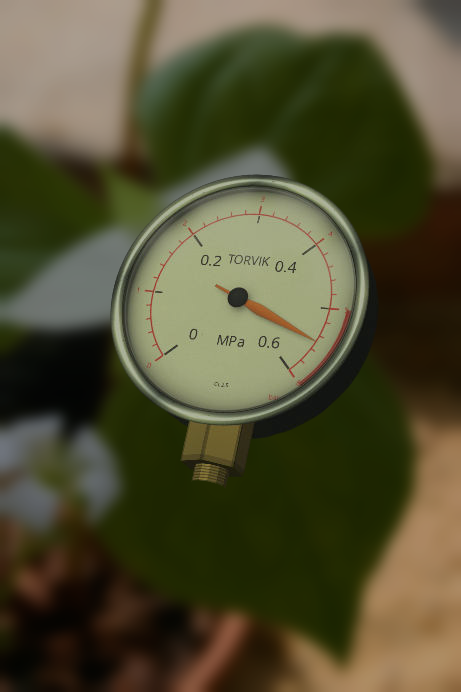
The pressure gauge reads 0.55 MPa
